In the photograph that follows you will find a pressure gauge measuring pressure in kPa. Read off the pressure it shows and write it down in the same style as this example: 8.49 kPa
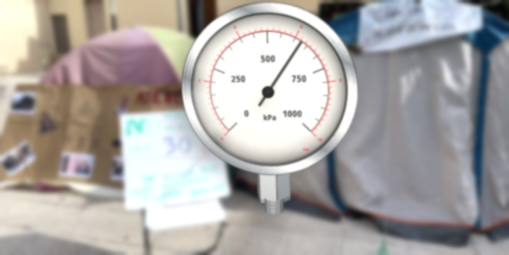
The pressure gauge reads 625 kPa
